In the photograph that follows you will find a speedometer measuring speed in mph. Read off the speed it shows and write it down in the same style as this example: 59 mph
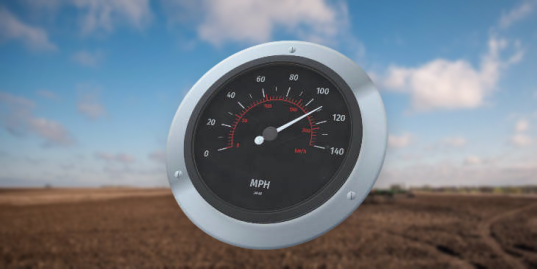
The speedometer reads 110 mph
